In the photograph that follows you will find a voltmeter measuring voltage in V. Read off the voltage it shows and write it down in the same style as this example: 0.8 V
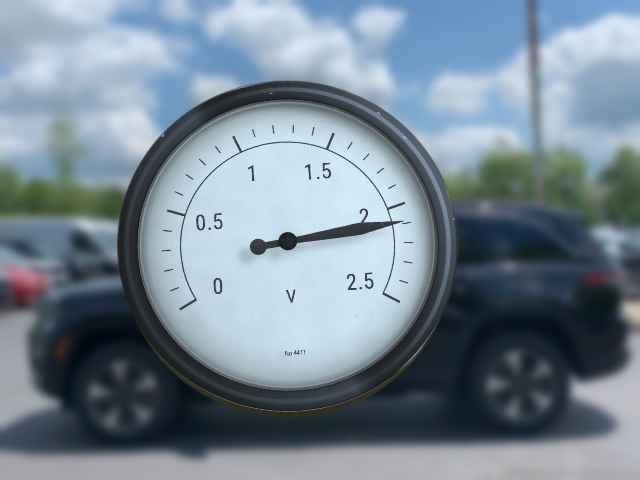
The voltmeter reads 2.1 V
